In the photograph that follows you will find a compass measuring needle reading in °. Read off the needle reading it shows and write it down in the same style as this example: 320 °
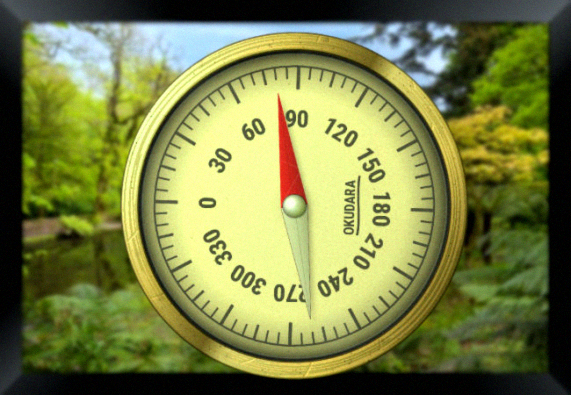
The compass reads 80 °
